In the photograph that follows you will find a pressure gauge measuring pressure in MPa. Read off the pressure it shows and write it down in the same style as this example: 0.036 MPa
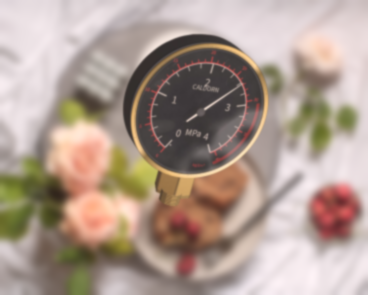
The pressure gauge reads 2.6 MPa
